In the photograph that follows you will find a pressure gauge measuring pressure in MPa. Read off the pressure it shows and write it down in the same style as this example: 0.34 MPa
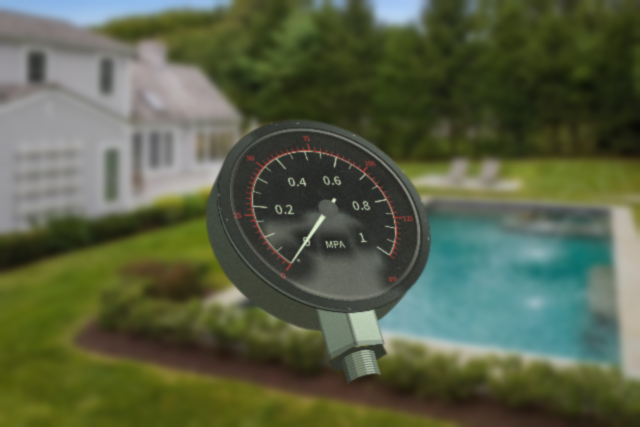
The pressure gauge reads 0 MPa
